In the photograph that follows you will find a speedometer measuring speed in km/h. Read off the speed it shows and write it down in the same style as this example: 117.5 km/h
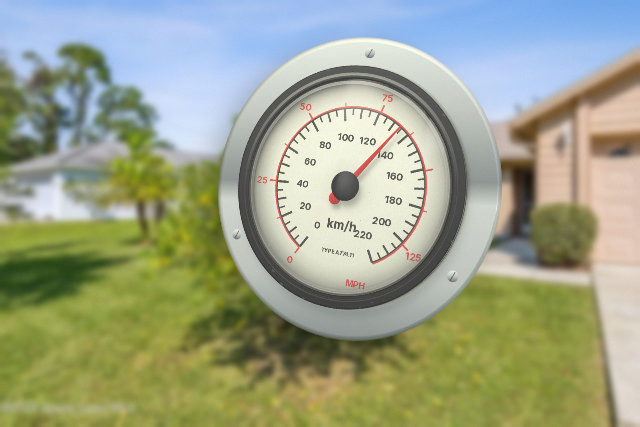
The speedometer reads 135 km/h
